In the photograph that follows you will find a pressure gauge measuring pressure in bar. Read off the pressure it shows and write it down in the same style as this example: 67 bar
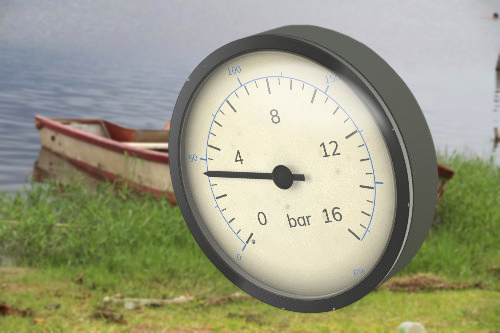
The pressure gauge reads 3 bar
